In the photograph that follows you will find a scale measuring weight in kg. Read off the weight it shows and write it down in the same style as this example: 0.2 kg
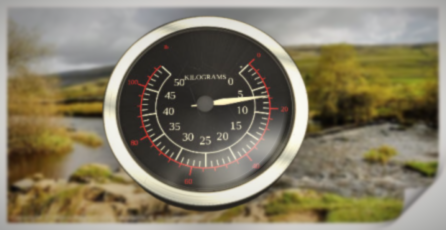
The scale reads 7 kg
